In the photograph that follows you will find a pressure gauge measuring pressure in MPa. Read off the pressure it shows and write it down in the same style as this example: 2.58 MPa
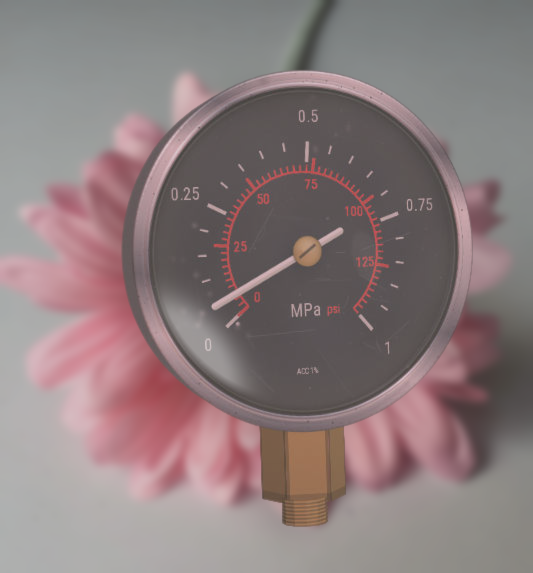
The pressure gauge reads 0.05 MPa
